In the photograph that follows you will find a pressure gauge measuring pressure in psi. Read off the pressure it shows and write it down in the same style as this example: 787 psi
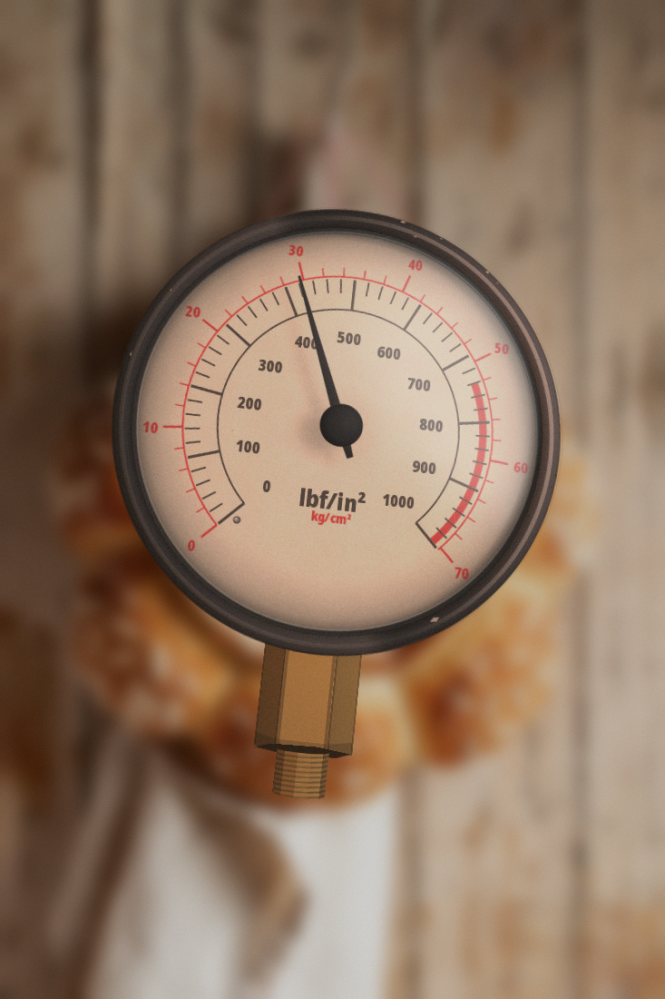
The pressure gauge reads 420 psi
